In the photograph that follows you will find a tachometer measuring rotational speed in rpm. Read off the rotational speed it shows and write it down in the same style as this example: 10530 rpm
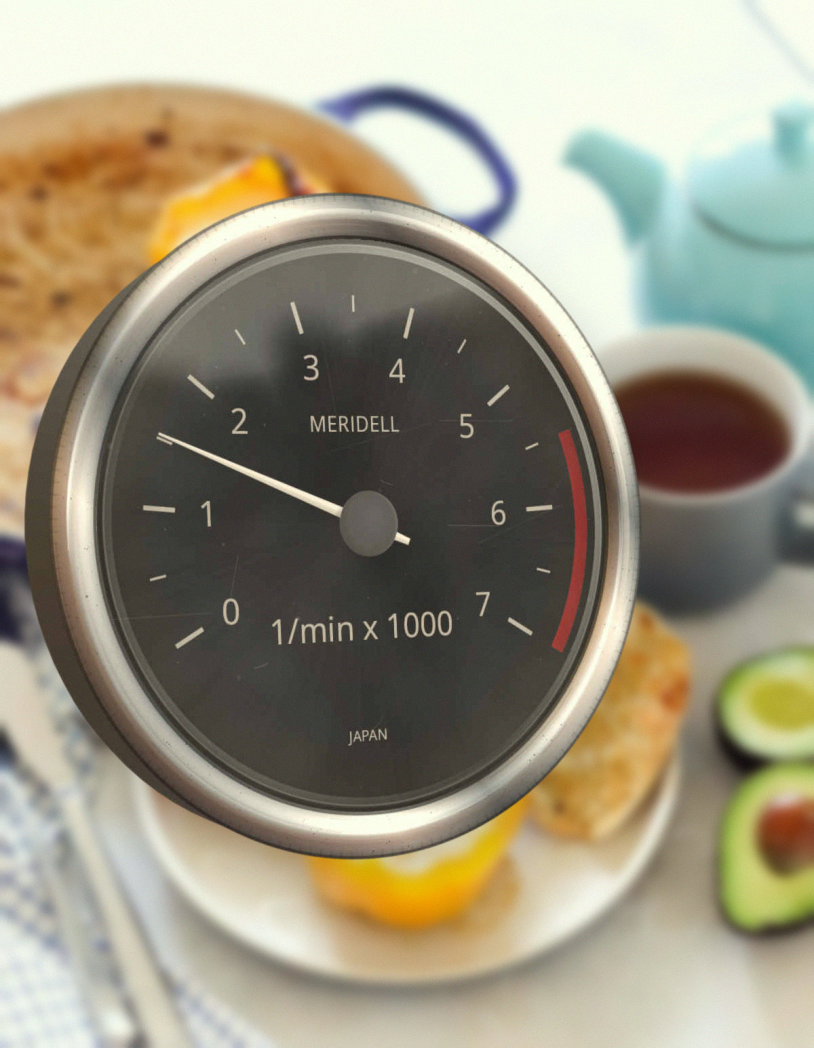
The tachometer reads 1500 rpm
